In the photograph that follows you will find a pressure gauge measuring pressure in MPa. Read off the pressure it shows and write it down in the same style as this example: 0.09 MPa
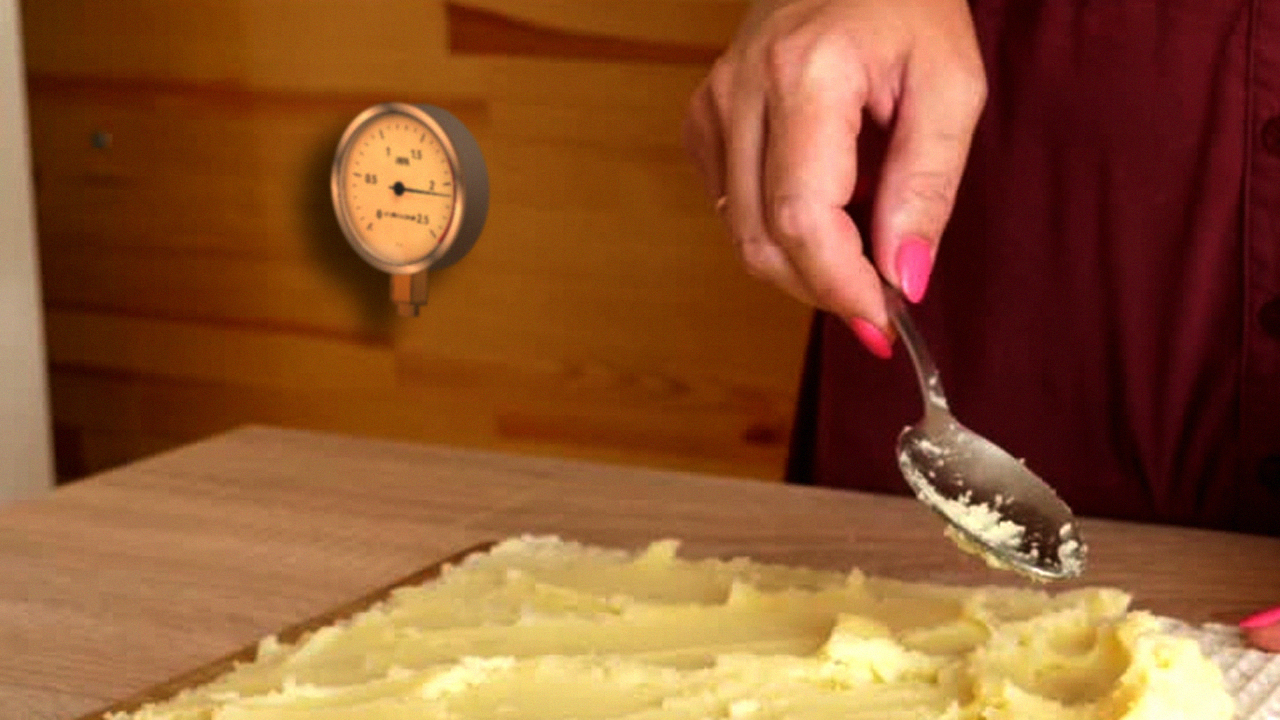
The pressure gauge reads 2.1 MPa
